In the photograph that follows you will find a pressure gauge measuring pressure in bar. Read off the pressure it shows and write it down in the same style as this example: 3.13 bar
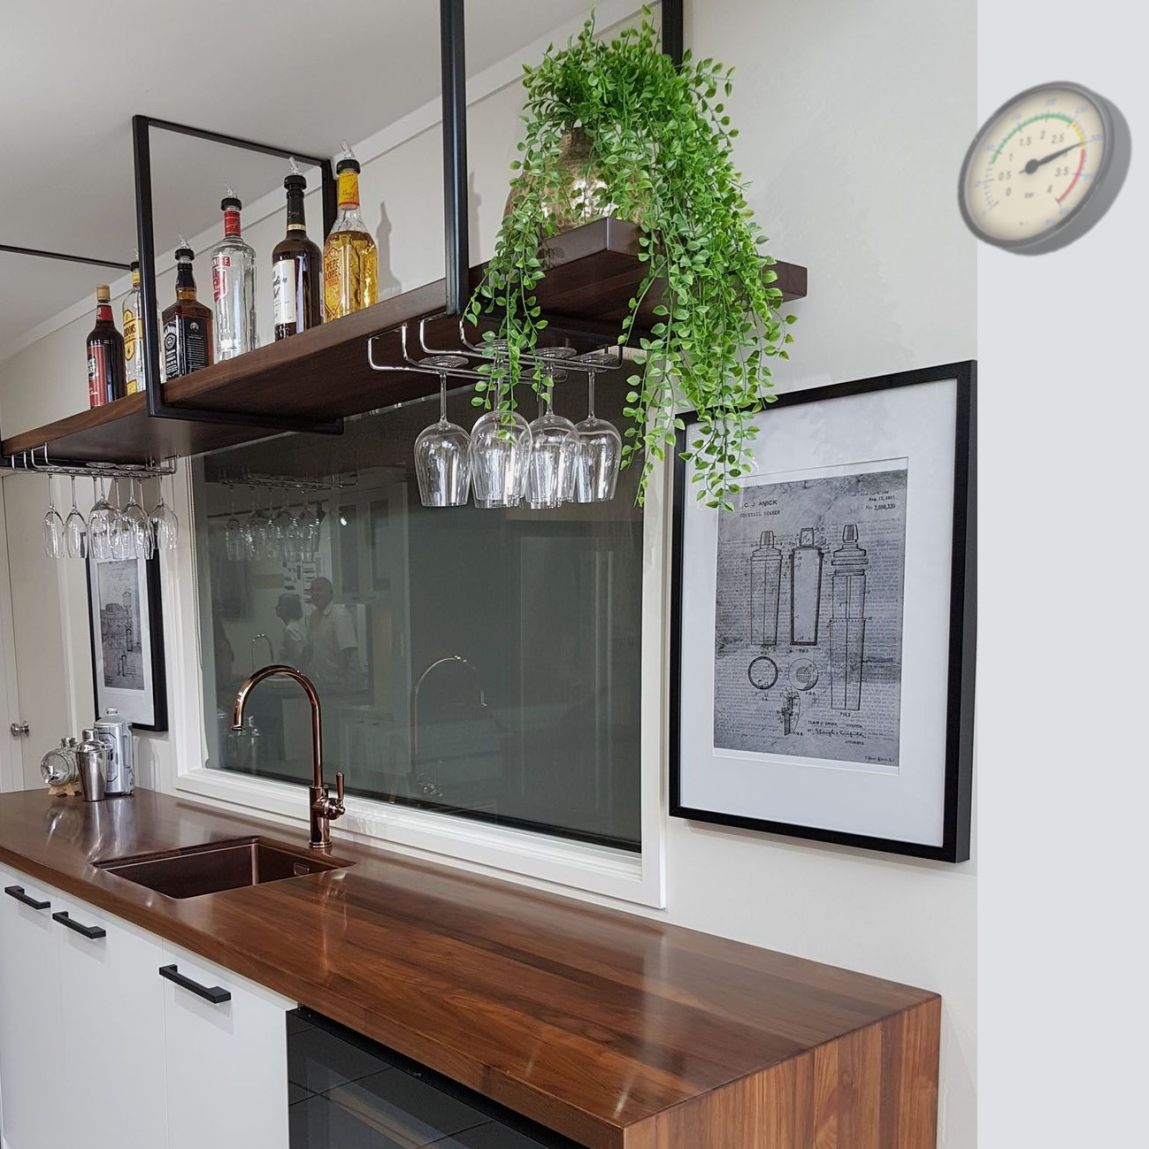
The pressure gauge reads 3 bar
